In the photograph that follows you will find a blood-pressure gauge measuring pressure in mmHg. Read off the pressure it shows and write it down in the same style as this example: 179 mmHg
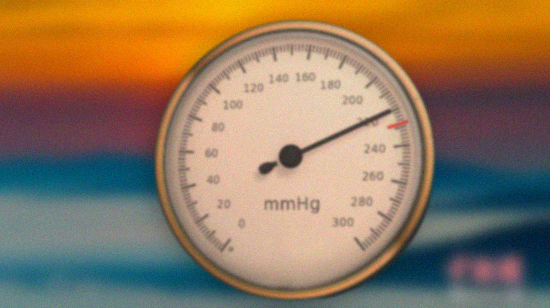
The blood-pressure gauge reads 220 mmHg
